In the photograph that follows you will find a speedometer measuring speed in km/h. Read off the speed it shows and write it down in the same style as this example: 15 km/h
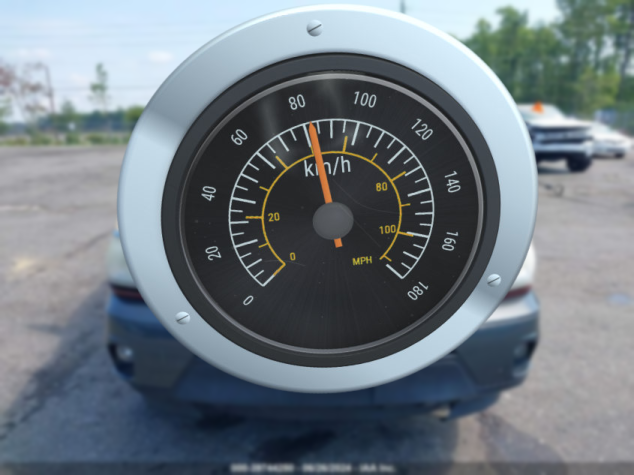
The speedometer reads 82.5 km/h
